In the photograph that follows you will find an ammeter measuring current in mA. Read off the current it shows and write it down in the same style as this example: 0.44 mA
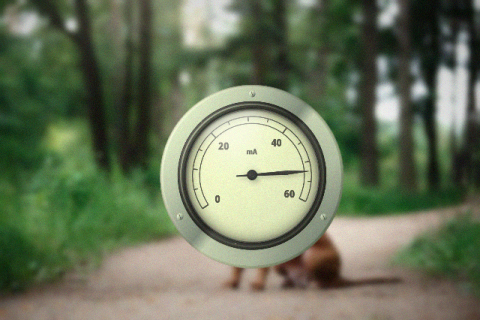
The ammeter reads 52.5 mA
